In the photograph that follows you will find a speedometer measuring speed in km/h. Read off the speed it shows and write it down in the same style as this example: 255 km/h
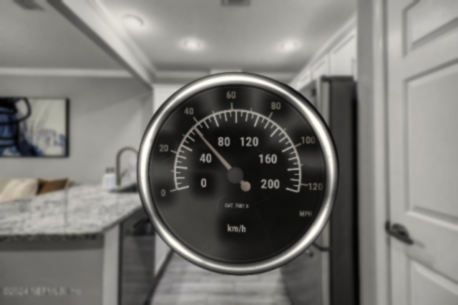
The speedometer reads 60 km/h
